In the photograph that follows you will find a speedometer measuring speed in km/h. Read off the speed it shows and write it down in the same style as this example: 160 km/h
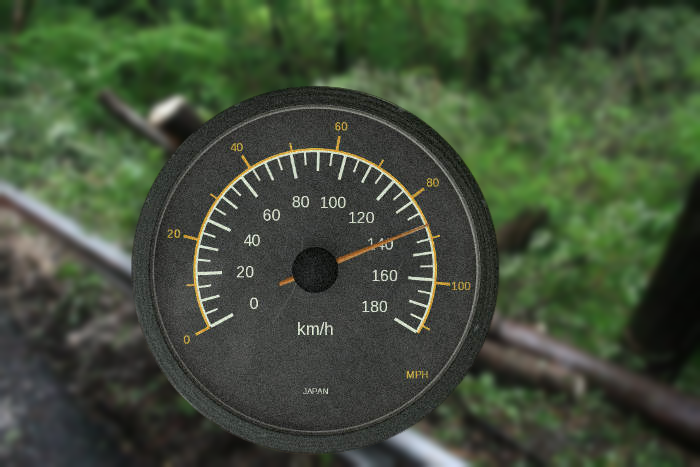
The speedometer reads 140 km/h
